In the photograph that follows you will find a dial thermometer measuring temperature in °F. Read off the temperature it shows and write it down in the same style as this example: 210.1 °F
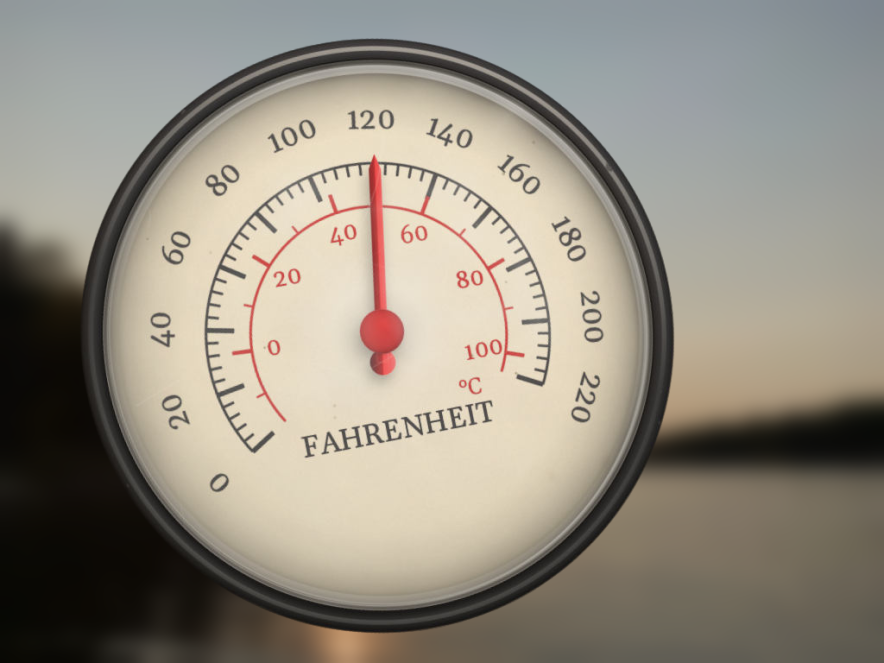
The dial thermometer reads 120 °F
